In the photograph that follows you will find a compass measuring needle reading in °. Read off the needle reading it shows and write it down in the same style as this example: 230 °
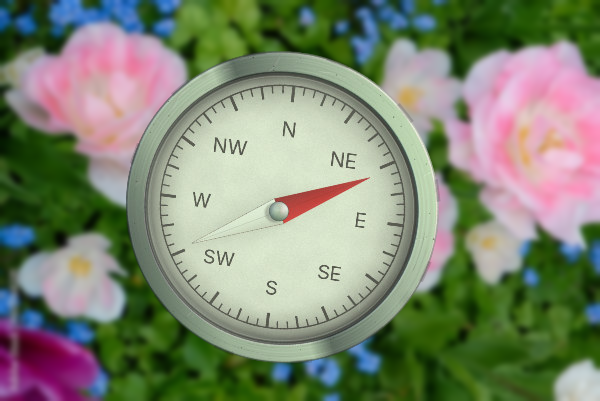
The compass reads 62.5 °
